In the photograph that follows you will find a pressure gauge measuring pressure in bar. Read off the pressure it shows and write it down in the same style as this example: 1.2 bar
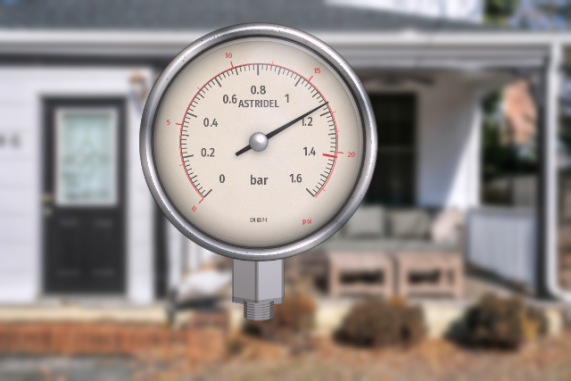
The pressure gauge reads 1.16 bar
